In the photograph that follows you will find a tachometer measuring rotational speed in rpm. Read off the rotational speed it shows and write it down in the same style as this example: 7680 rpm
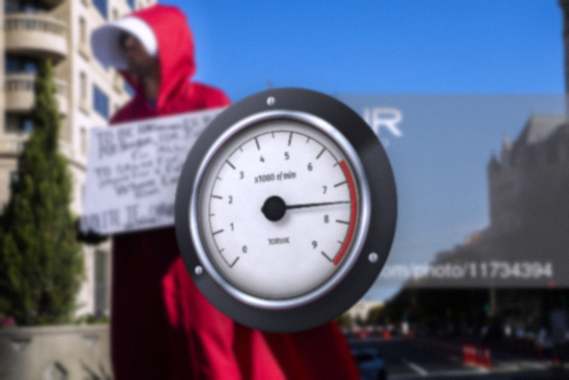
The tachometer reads 7500 rpm
